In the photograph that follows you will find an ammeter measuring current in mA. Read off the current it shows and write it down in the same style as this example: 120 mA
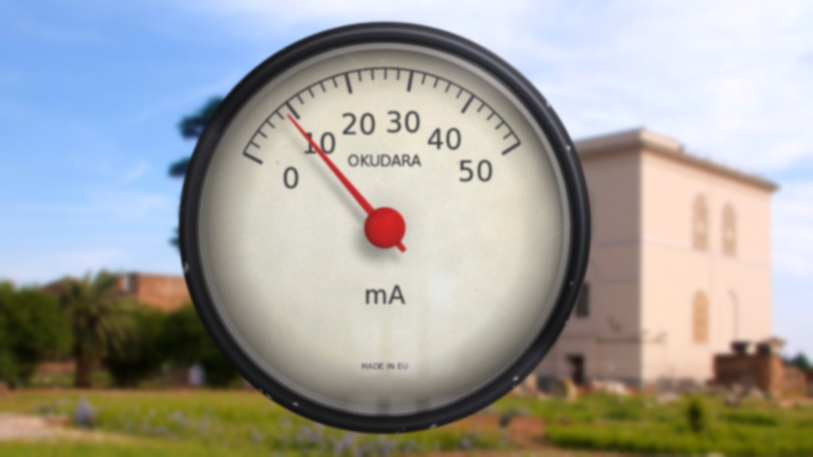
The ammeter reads 9 mA
